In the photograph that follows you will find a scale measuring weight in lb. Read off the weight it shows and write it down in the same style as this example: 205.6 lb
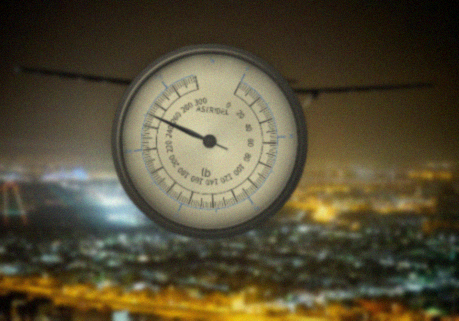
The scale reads 250 lb
